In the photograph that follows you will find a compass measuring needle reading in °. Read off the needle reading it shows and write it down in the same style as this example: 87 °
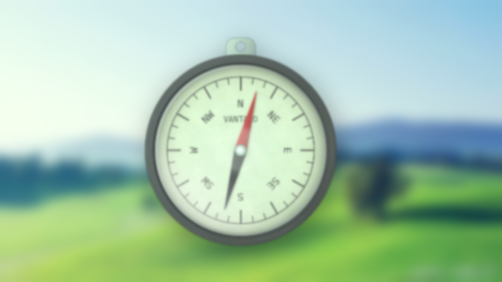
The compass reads 15 °
